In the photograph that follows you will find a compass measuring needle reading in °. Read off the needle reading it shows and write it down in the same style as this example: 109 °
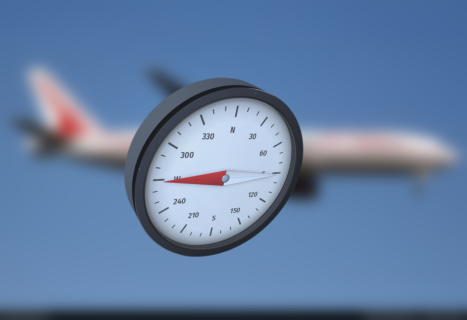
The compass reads 270 °
